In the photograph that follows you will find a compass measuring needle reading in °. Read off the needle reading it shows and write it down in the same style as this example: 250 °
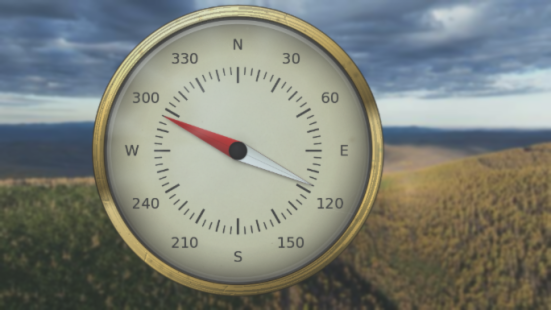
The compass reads 295 °
